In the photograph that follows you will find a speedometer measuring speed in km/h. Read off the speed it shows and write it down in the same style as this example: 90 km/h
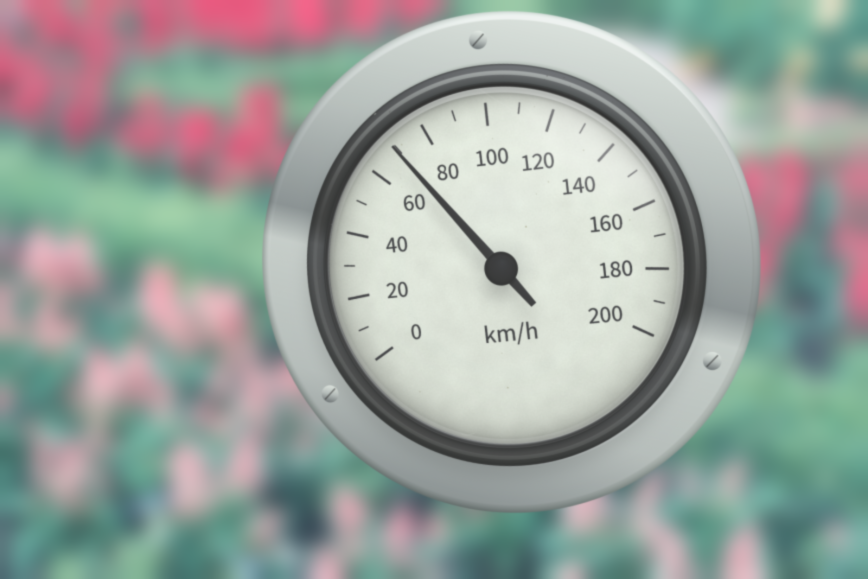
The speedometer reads 70 km/h
